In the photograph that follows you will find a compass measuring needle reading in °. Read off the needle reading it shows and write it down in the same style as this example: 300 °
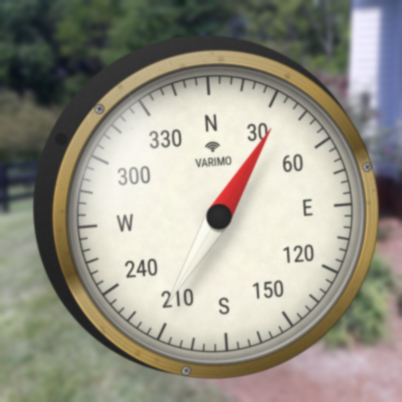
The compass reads 35 °
